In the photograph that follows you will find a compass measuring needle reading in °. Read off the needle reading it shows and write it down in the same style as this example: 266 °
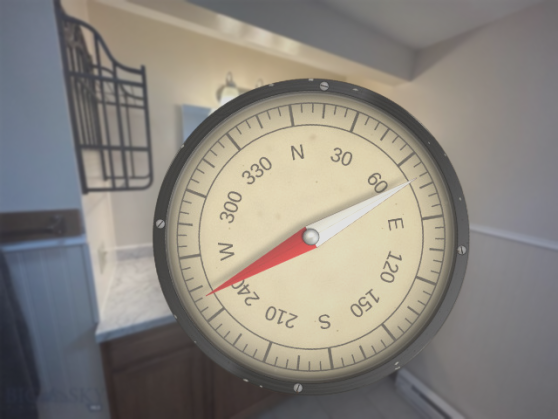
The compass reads 250 °
